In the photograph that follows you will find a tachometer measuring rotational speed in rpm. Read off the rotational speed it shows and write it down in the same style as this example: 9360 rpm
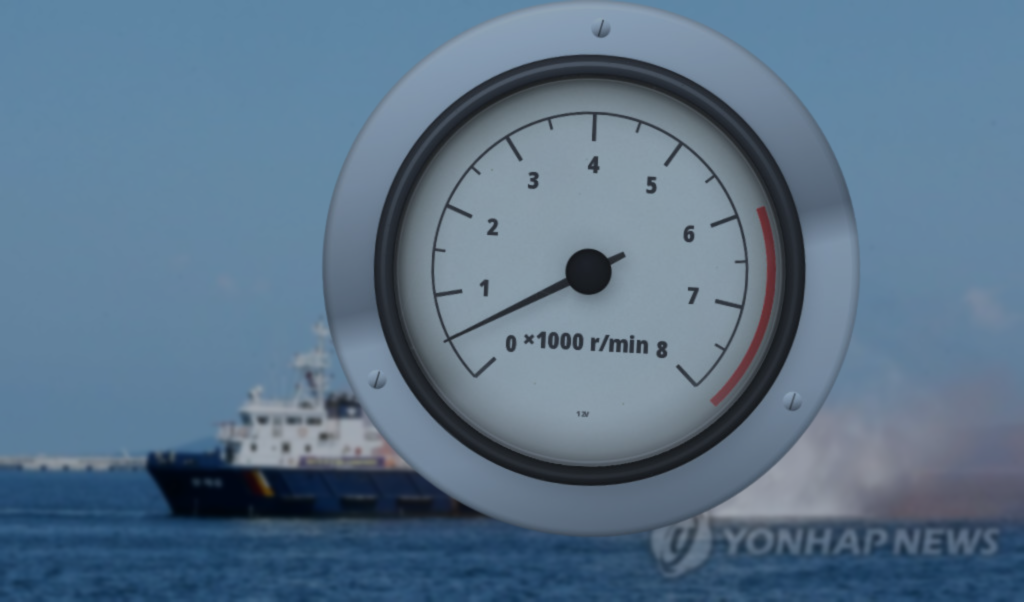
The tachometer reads 500 rpm
